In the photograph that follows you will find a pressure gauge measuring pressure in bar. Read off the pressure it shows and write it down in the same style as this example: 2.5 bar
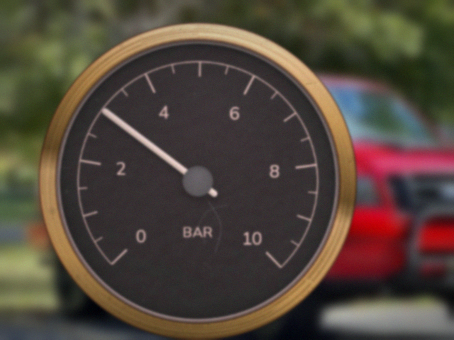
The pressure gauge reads 3 bar
